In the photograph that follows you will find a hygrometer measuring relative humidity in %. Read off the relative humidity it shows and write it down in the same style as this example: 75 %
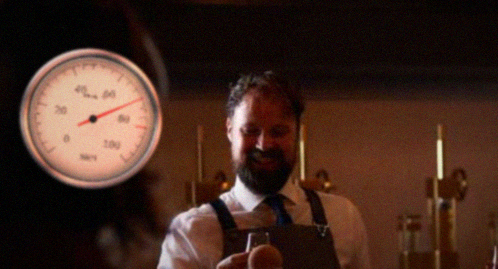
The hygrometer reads 72 %
